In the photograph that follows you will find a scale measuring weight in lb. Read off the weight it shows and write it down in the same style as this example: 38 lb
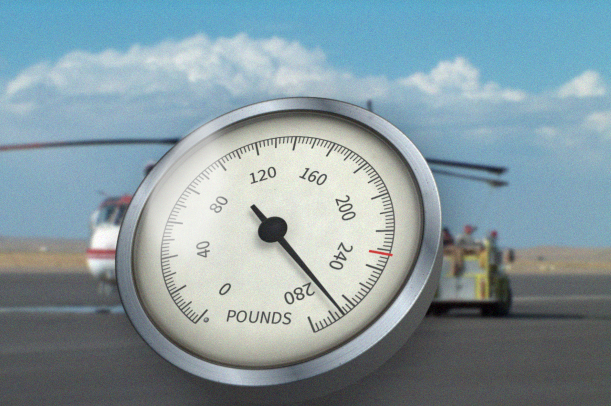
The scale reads 266 lb
